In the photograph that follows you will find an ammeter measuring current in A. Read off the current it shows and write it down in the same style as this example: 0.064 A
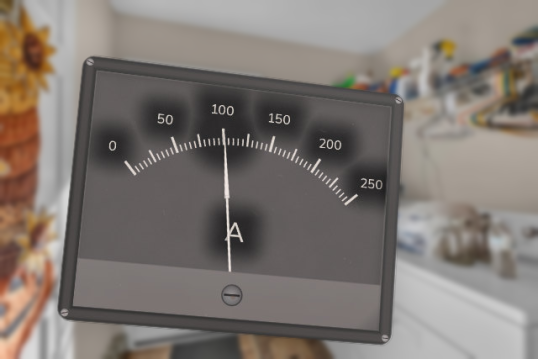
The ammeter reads 100 A
